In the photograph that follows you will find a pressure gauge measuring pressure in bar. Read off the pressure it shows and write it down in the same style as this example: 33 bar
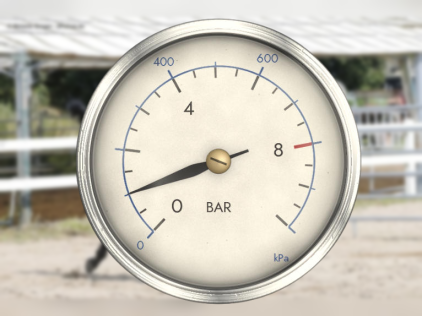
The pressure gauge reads 1 bar
